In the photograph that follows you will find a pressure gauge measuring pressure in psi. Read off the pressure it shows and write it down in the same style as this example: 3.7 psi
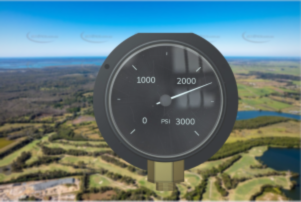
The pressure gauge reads 2250 psi
